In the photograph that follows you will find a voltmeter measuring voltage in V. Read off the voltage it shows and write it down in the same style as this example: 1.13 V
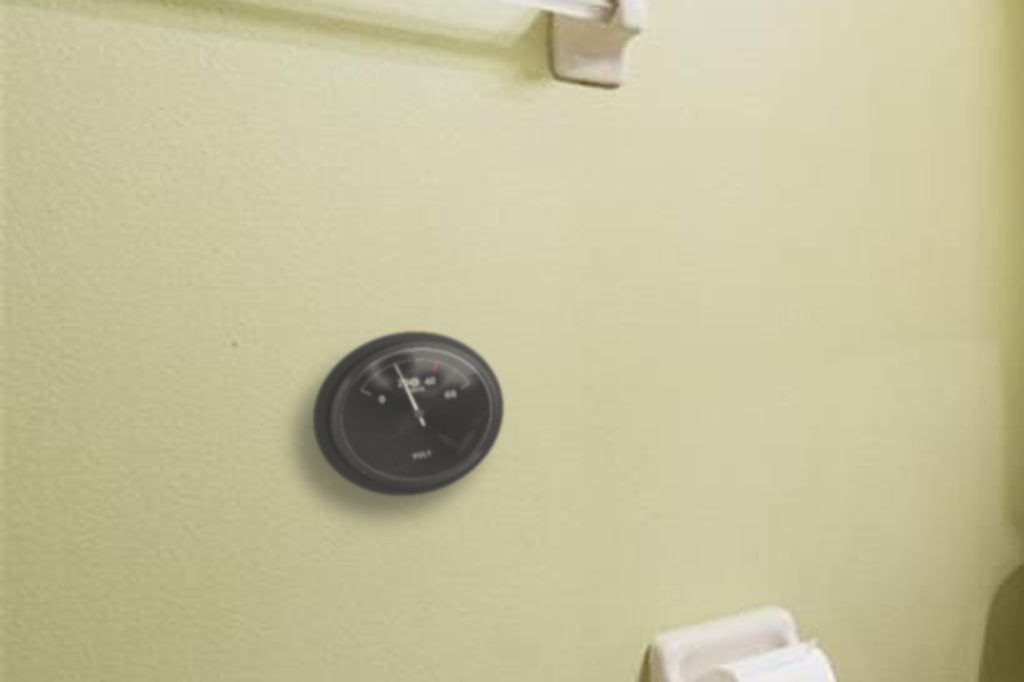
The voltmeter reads 20 V
